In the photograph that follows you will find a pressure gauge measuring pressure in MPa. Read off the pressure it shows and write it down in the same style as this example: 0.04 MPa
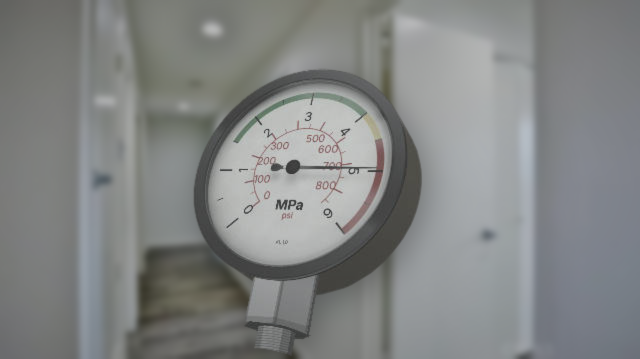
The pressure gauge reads 5 MPa
